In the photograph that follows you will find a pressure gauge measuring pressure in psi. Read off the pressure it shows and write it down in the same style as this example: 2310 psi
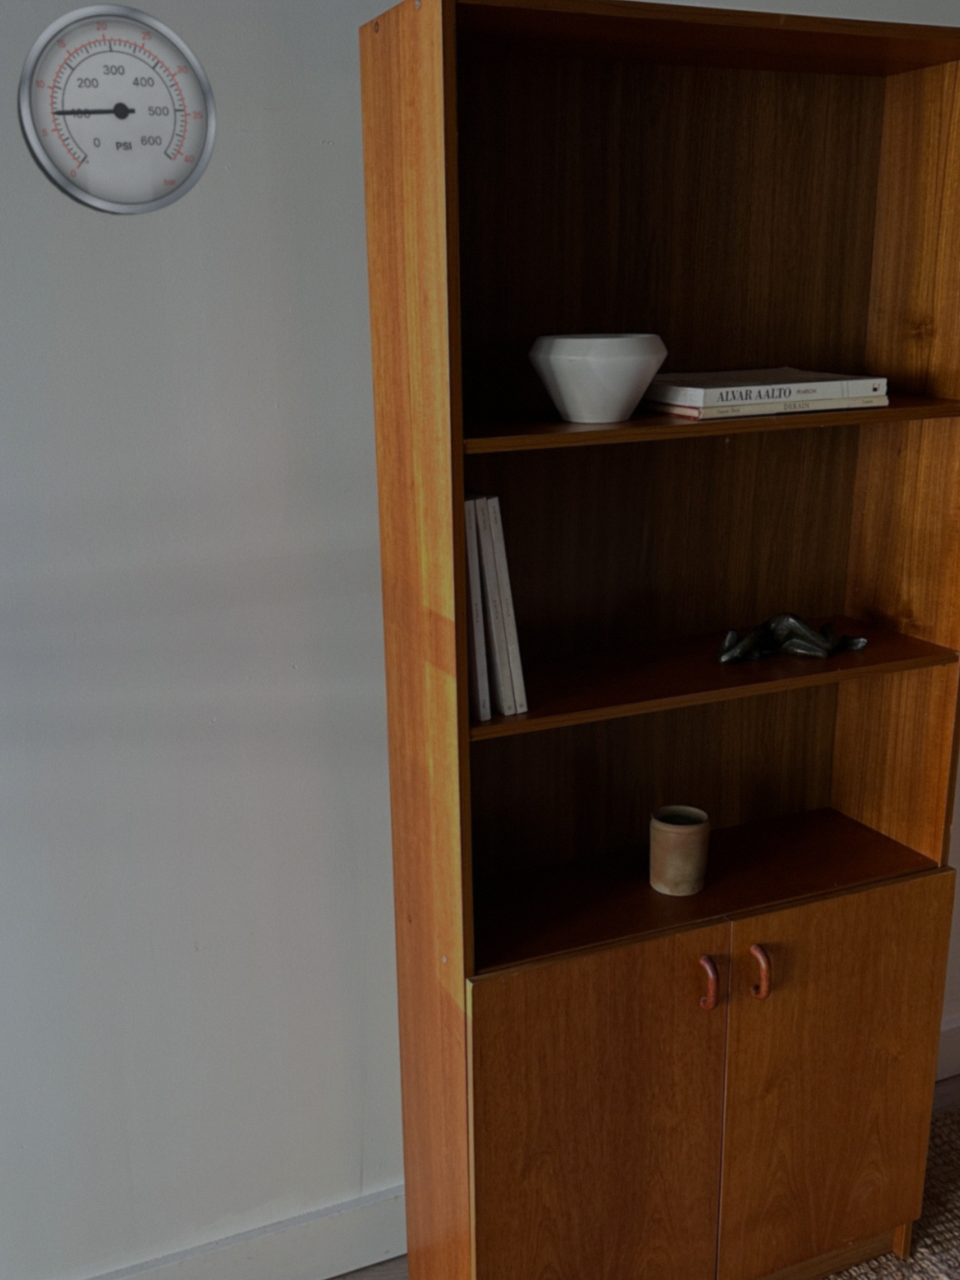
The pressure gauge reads 100 psi
